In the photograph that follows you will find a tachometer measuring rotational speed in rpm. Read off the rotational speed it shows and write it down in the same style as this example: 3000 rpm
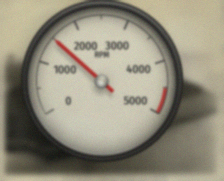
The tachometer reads 1500 rpm
